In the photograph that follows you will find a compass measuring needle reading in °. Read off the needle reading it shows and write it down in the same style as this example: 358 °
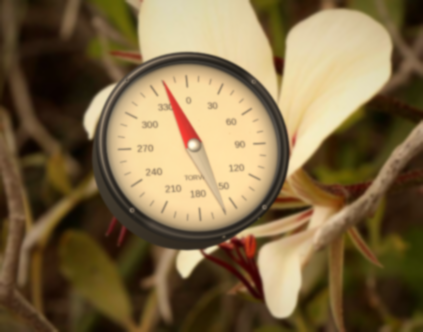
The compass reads 340 °
